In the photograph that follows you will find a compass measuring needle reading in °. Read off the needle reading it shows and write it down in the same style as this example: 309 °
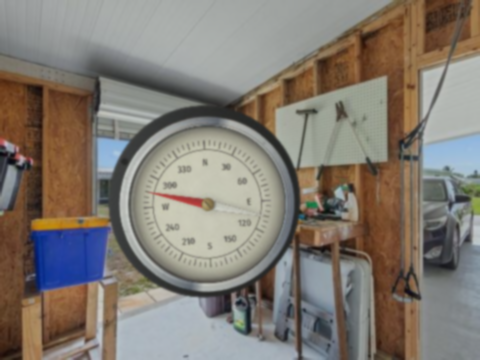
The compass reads 285 °
